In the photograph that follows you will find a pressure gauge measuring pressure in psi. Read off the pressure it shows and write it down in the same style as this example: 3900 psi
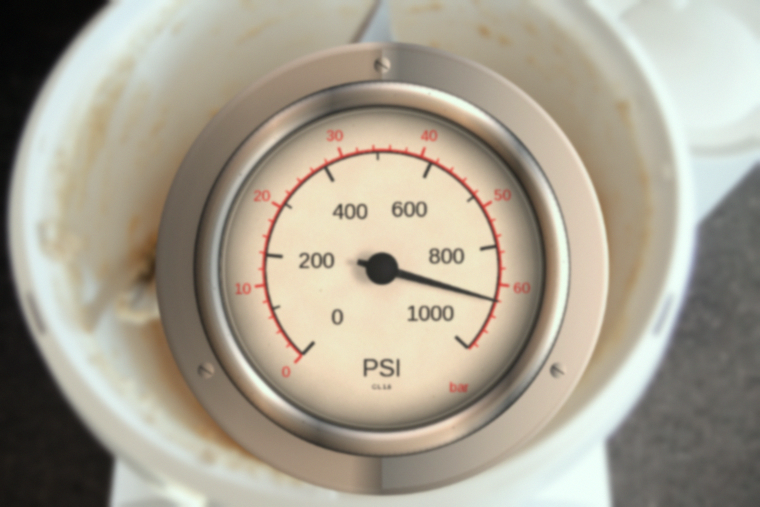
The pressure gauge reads 900 psi
